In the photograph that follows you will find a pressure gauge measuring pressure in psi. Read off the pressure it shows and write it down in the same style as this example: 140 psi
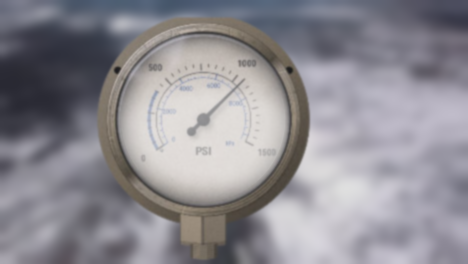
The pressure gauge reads 1050 psi
